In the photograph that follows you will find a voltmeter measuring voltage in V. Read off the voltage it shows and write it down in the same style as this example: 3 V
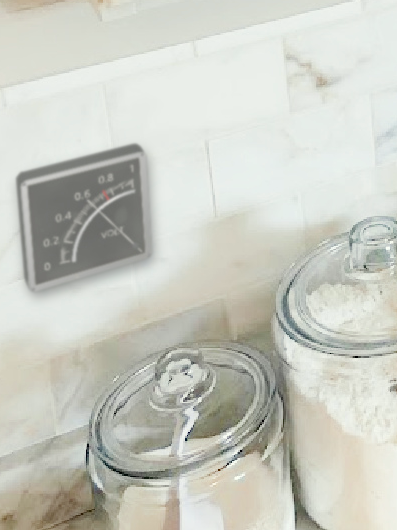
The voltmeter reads 0.6 V
